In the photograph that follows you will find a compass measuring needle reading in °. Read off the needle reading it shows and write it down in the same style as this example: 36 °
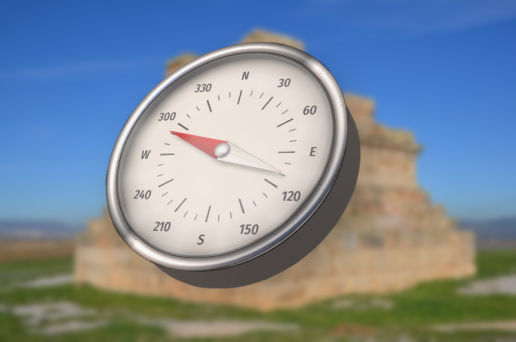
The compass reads 290 °
